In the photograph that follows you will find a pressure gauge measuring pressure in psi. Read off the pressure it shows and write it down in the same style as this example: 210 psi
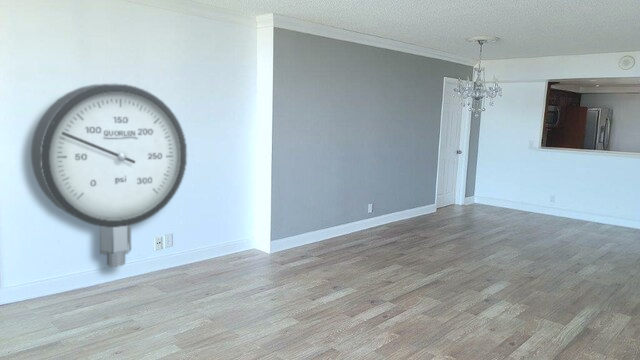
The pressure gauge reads 75 psi
